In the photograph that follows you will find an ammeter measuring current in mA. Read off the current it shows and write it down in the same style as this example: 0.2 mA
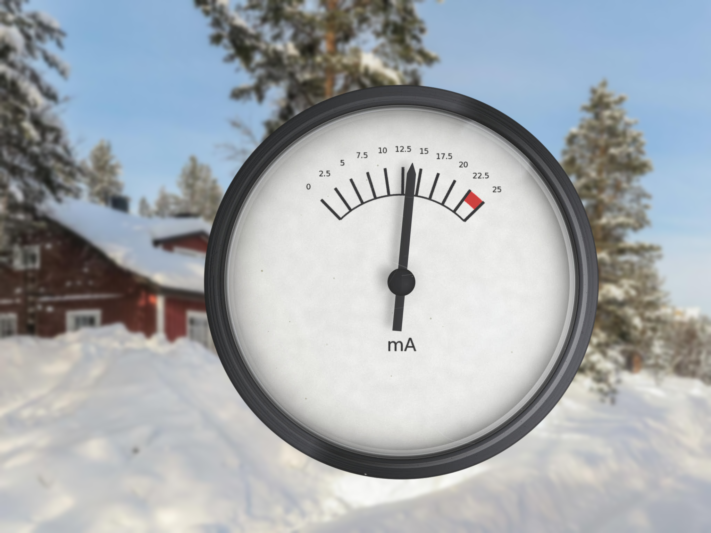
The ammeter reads 13.75 mA
